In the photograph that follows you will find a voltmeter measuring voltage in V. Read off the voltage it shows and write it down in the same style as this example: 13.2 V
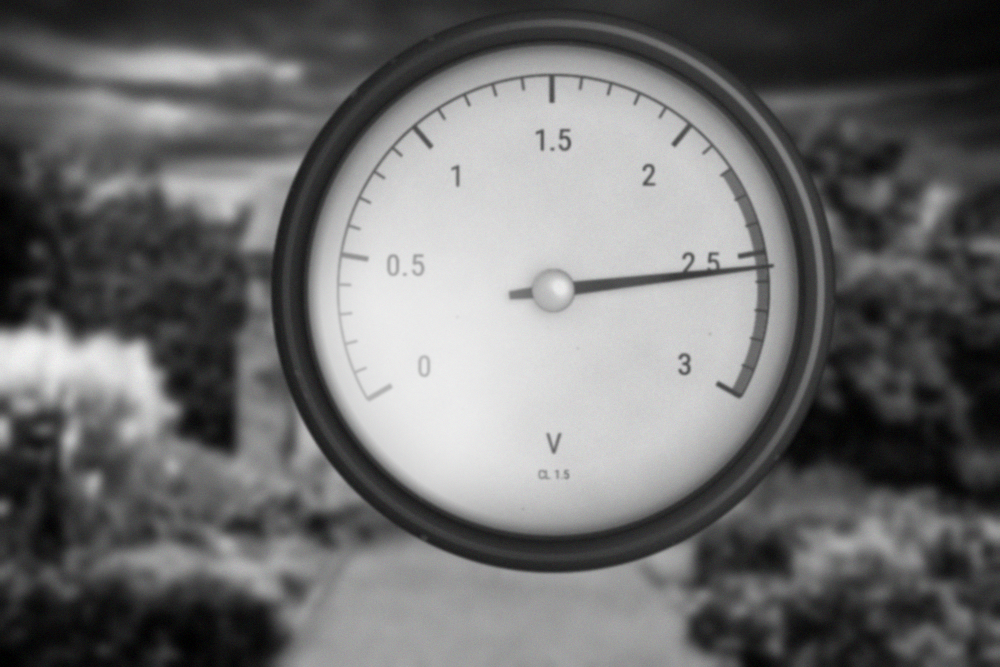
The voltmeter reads 2.55 V
